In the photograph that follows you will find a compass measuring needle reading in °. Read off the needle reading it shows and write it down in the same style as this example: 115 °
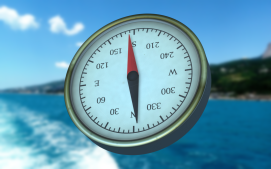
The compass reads 175 °
